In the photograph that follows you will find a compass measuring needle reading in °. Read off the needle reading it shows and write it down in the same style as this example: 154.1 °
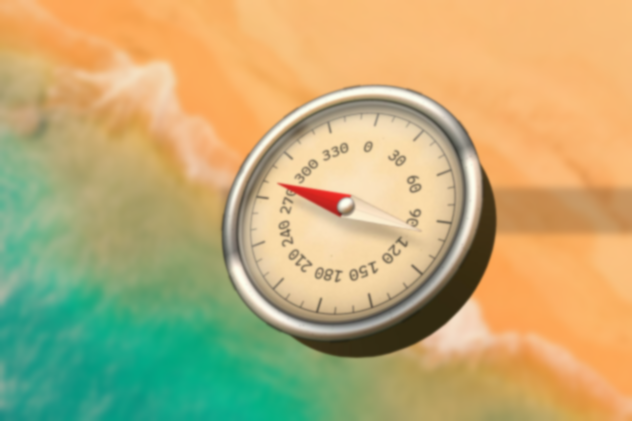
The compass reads 280 °
